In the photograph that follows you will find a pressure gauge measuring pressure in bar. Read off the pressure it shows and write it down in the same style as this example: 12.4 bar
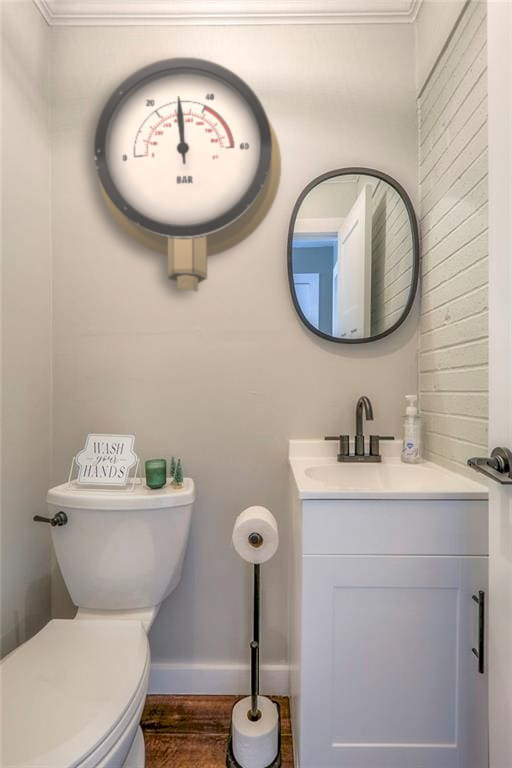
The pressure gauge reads 30 bar
